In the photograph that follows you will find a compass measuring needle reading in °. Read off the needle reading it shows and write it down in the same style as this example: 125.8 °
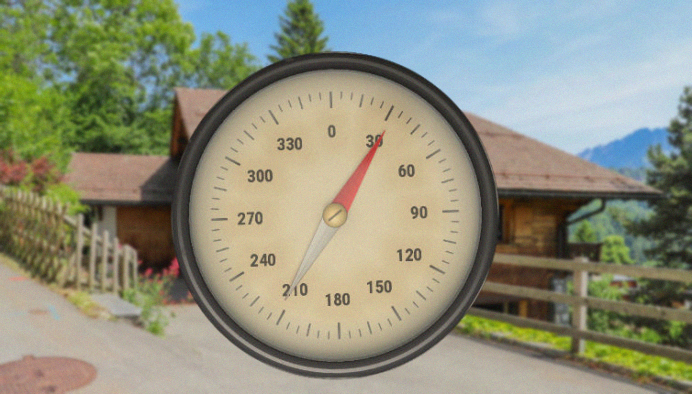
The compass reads 32.5 °
